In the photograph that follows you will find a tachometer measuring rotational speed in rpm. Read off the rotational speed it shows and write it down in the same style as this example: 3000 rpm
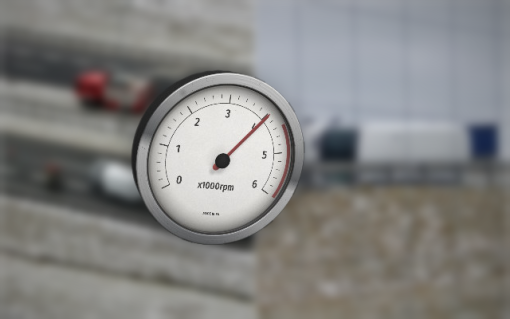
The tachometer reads 4000 rpm
